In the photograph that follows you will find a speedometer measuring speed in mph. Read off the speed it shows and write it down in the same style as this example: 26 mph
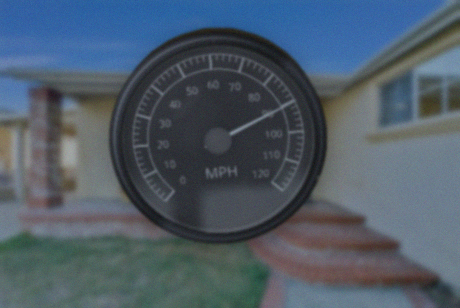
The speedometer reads 90 mph
